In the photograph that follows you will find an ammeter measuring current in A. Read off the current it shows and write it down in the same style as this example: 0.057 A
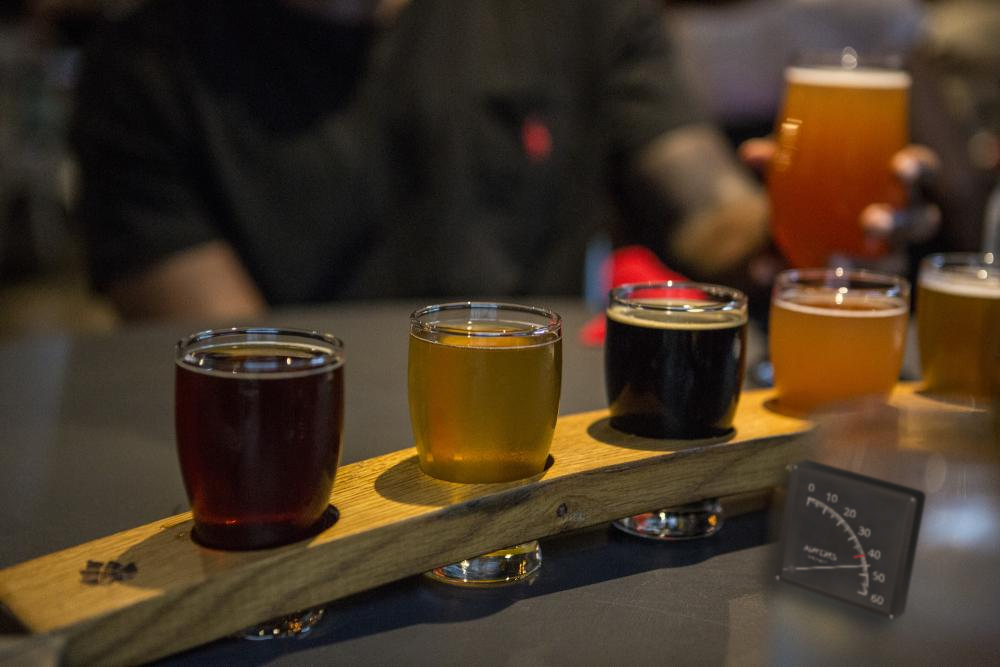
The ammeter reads 45 A
